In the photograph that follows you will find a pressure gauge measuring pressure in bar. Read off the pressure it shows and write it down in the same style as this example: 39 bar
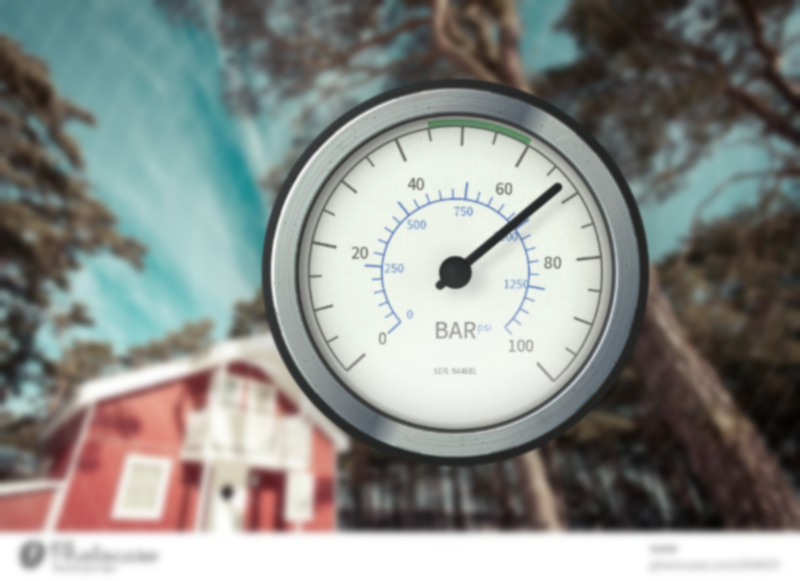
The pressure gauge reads 67.5 bar
